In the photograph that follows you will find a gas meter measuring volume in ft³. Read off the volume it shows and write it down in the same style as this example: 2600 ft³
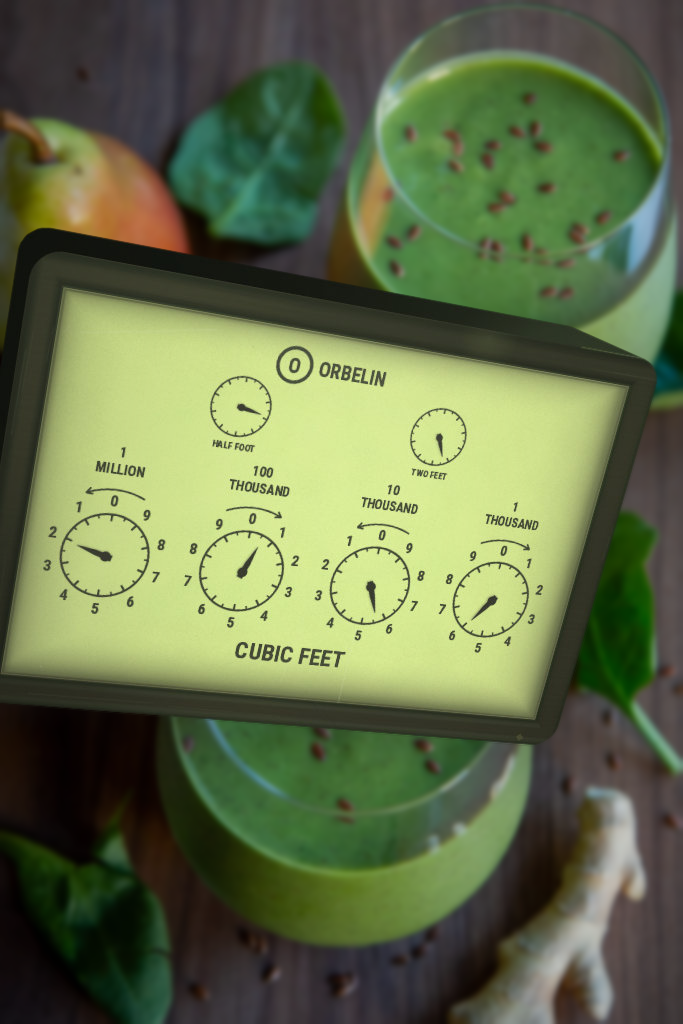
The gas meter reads 205600 ft³
